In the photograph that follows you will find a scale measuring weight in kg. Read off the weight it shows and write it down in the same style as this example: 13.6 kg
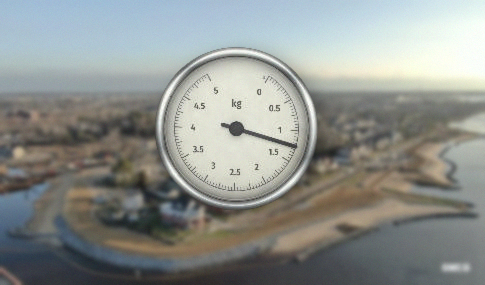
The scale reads 1.25 kg
